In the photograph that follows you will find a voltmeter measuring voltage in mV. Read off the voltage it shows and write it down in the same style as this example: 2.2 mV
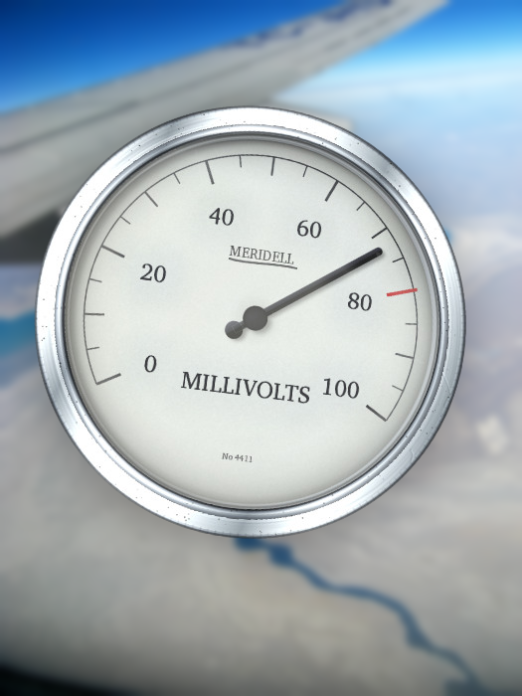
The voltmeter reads 72.5 mV
